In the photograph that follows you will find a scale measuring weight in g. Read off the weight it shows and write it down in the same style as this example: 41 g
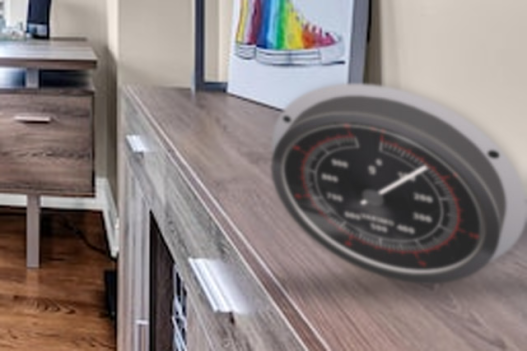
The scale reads 100 g
